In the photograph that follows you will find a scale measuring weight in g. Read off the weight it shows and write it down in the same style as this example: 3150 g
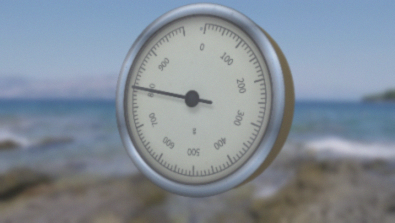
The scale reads 800 g
